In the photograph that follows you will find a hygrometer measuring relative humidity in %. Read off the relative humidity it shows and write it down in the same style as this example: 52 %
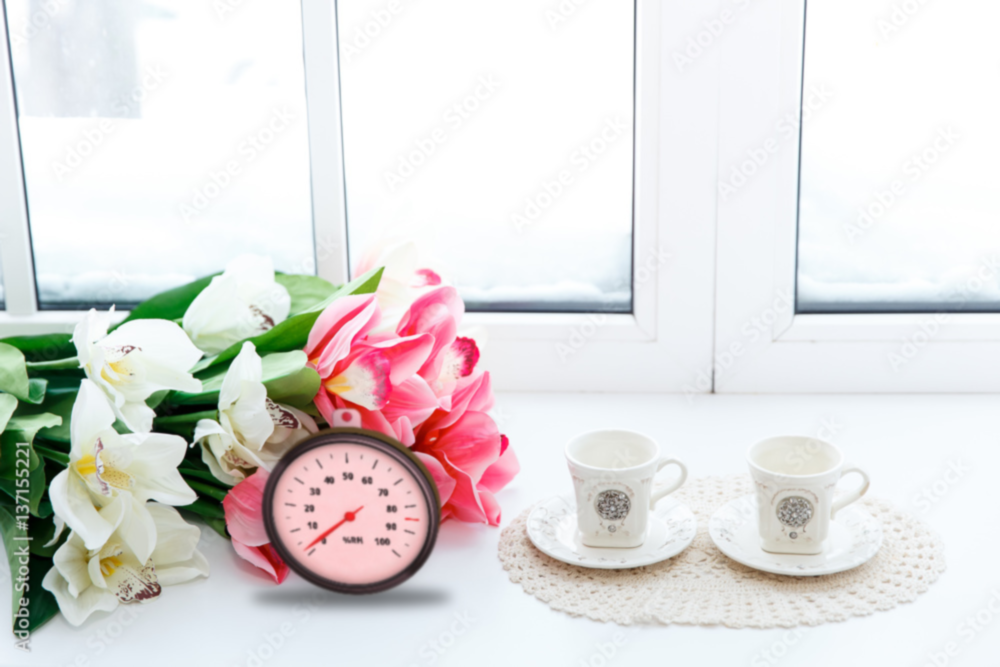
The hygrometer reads 2.5 %
